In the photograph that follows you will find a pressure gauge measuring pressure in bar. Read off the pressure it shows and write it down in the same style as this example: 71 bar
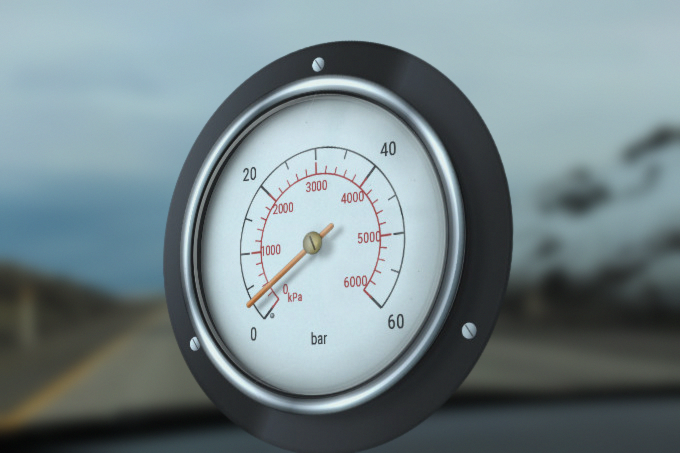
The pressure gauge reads 2.5 bar
